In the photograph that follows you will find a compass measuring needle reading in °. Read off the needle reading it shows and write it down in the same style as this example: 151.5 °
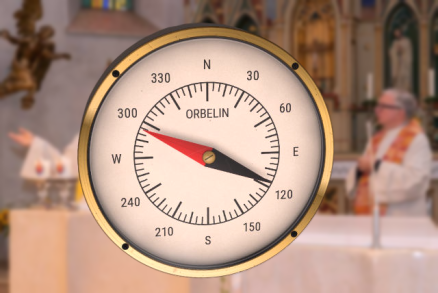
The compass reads 295 °
